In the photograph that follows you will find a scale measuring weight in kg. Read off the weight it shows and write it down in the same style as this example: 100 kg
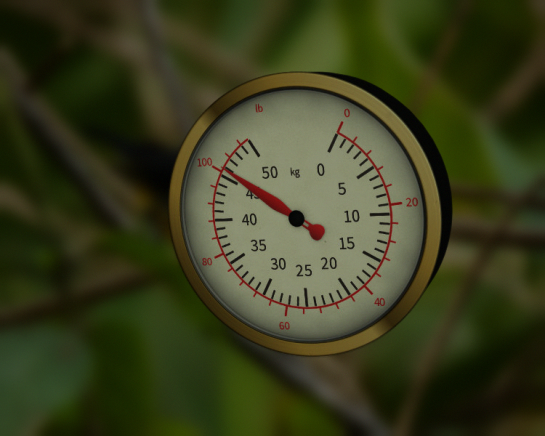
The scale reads 46 kg
